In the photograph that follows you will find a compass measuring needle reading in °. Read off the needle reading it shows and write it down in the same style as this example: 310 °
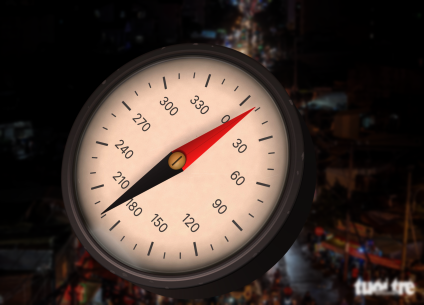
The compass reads 10 °
